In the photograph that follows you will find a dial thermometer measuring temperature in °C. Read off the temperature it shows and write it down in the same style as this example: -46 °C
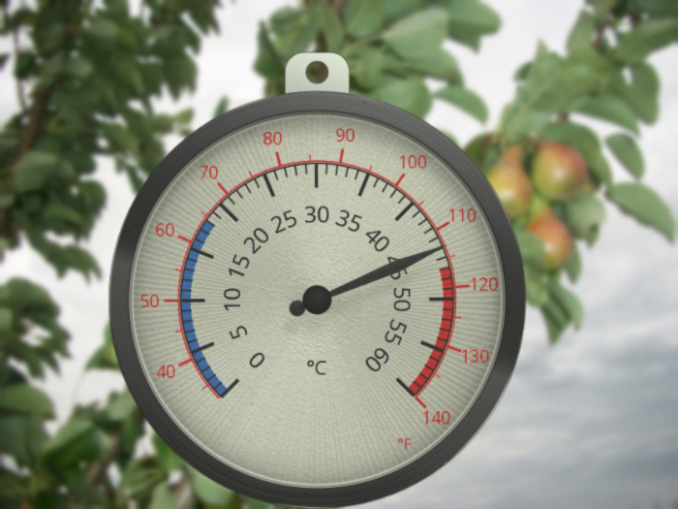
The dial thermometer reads 45 °C
